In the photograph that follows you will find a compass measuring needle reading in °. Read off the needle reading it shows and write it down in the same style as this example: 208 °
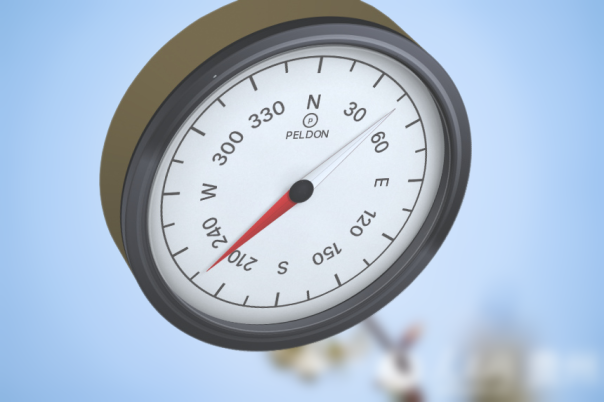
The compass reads 225 °
